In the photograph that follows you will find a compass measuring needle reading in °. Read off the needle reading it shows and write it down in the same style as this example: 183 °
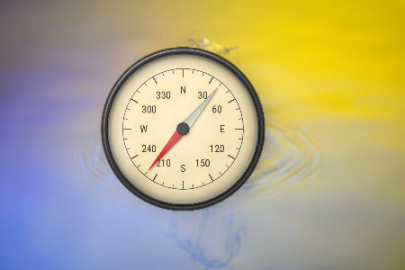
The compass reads 220 °
